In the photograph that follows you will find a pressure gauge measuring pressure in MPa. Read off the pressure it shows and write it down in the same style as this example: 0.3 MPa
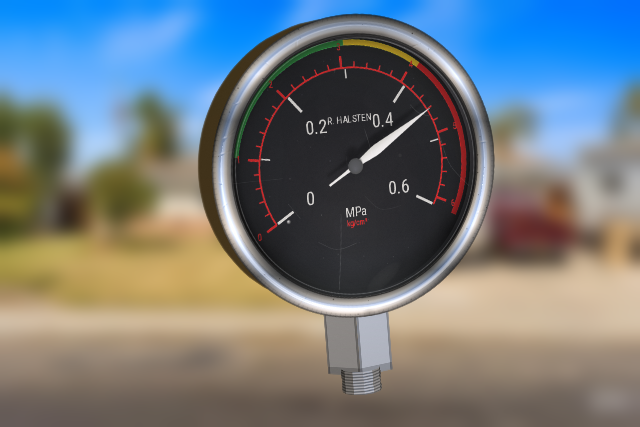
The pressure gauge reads 0.45 MPa
